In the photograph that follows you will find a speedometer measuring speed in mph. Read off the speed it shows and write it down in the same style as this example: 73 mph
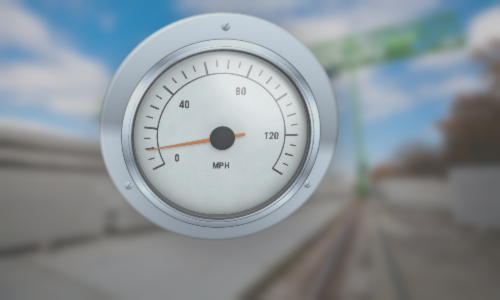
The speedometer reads 10 mph
